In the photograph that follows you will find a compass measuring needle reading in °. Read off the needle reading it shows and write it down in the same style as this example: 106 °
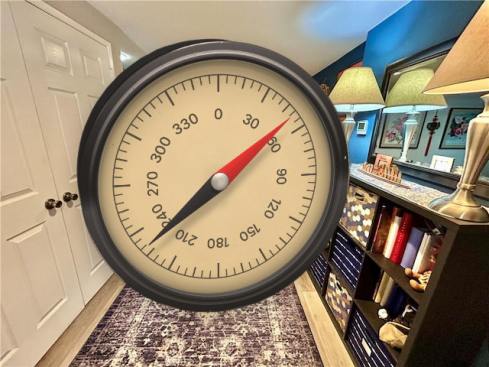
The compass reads 50 °
